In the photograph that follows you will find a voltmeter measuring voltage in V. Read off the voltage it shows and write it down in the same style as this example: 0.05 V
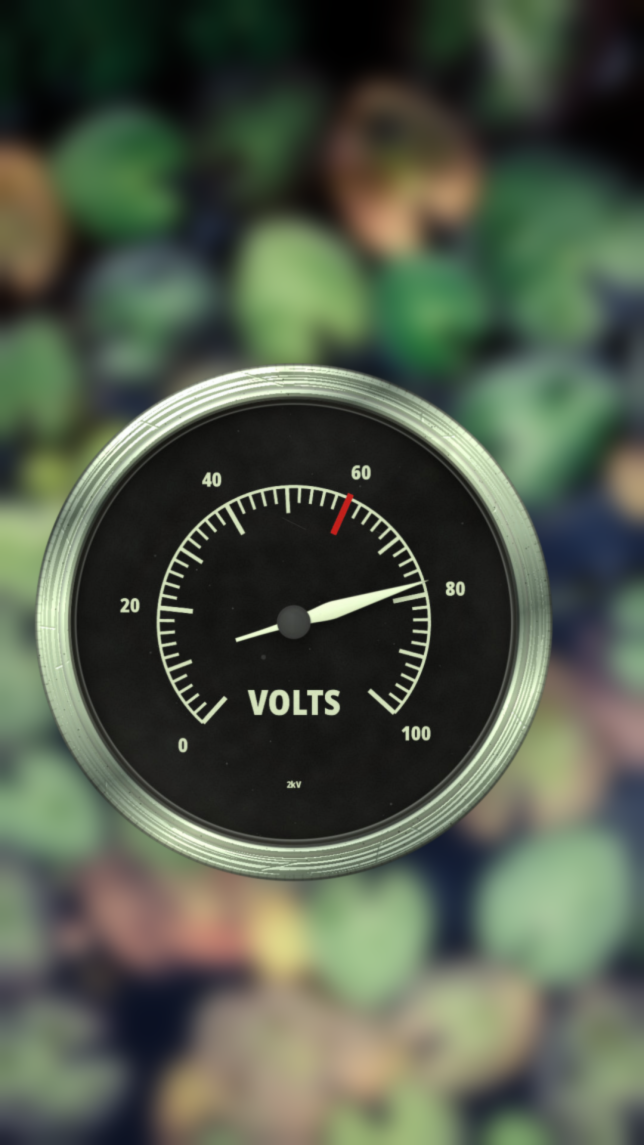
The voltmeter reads 78 V
